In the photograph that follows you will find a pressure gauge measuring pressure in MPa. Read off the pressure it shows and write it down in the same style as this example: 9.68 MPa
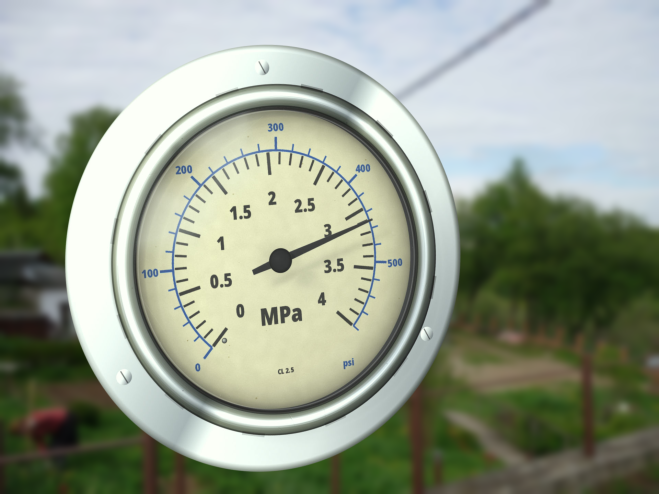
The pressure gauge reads 3.1 MPa
